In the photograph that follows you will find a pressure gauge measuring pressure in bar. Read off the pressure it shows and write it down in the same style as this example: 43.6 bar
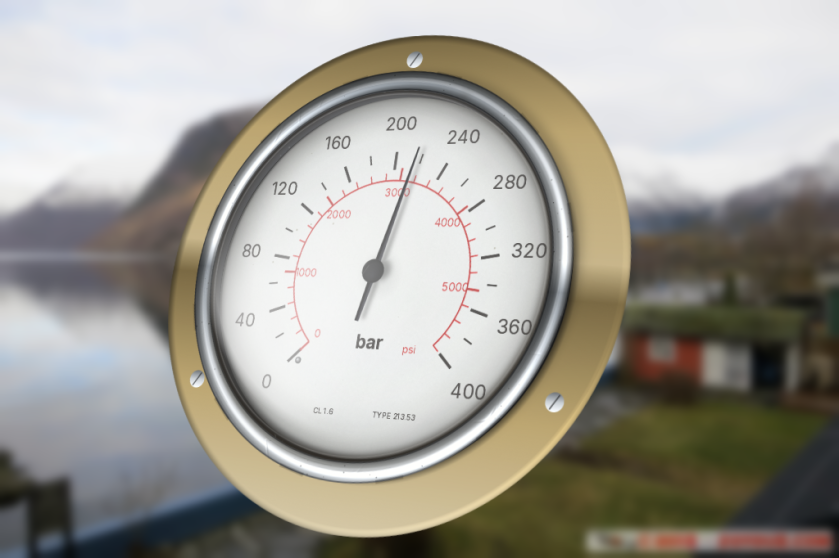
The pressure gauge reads 220 bar
